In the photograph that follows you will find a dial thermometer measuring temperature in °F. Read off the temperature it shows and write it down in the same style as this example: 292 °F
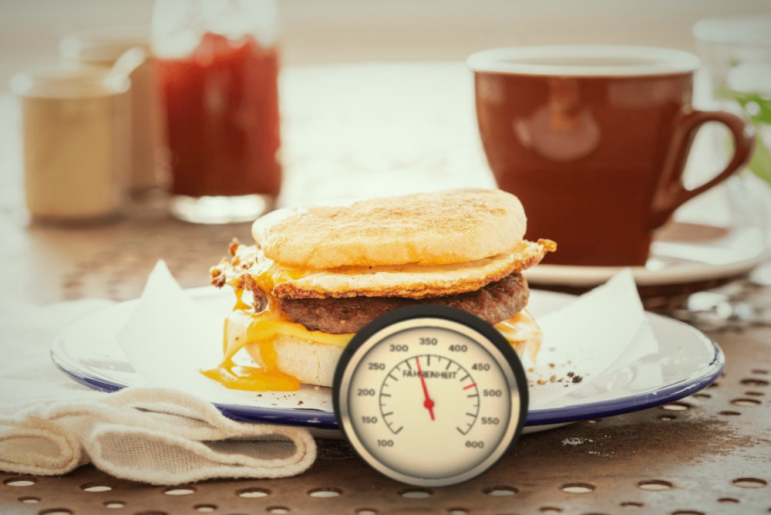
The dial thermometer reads 325 °F
